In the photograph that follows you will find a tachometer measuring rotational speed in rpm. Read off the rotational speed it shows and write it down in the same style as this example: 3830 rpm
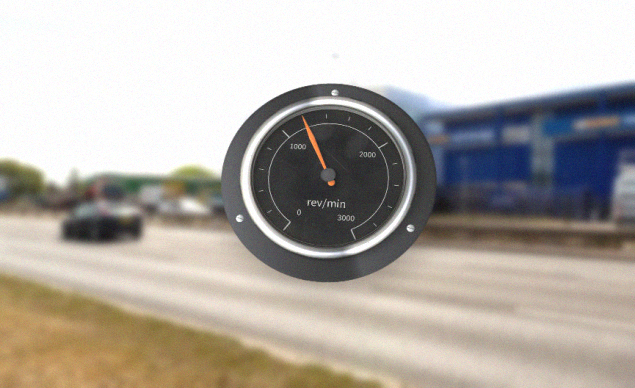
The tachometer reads 1200 rpm
